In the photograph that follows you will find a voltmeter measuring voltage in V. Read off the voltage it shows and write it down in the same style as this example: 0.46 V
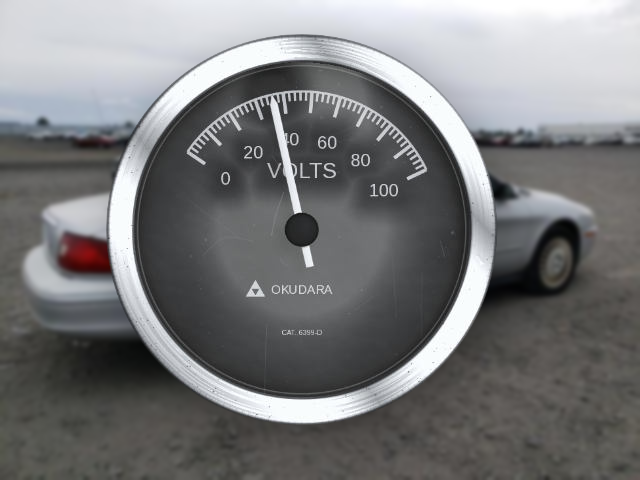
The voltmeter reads 36 V
